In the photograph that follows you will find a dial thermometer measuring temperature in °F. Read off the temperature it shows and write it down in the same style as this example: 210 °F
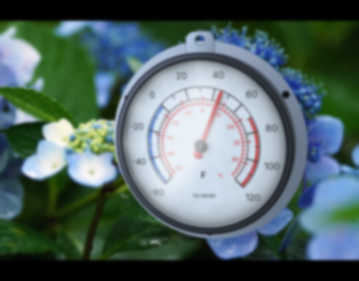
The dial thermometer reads 45 °F
